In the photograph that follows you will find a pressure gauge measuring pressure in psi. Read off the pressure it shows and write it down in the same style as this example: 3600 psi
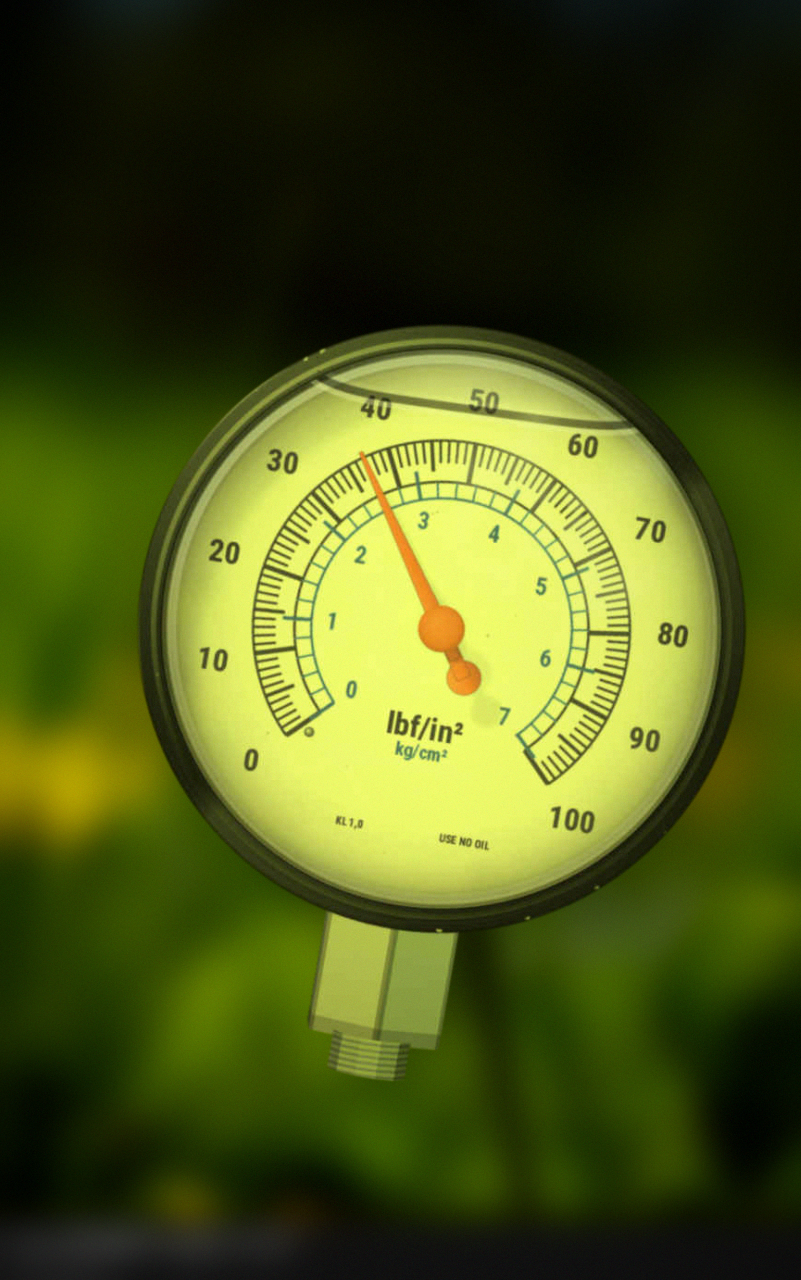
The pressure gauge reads 37 psi
